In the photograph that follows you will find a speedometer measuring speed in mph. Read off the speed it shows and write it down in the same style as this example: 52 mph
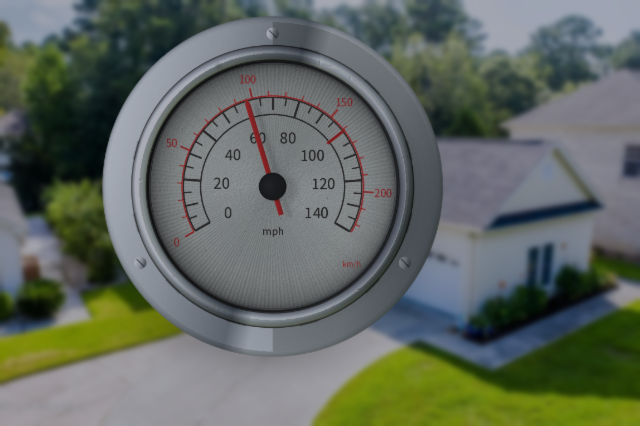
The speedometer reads 60 mph
